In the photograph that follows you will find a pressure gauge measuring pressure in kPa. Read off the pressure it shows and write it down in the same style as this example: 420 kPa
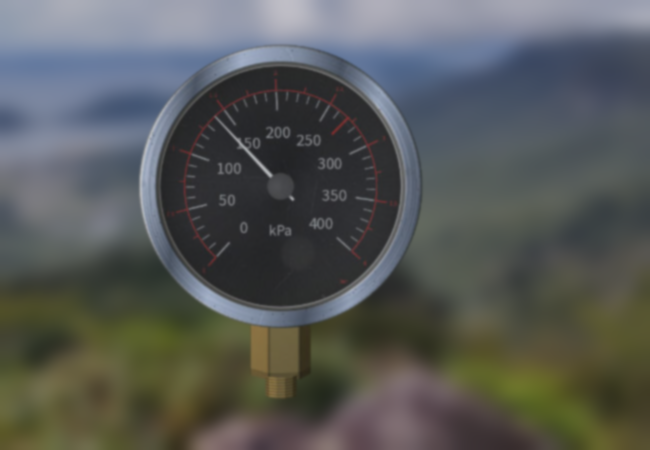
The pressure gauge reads 140 kPa
